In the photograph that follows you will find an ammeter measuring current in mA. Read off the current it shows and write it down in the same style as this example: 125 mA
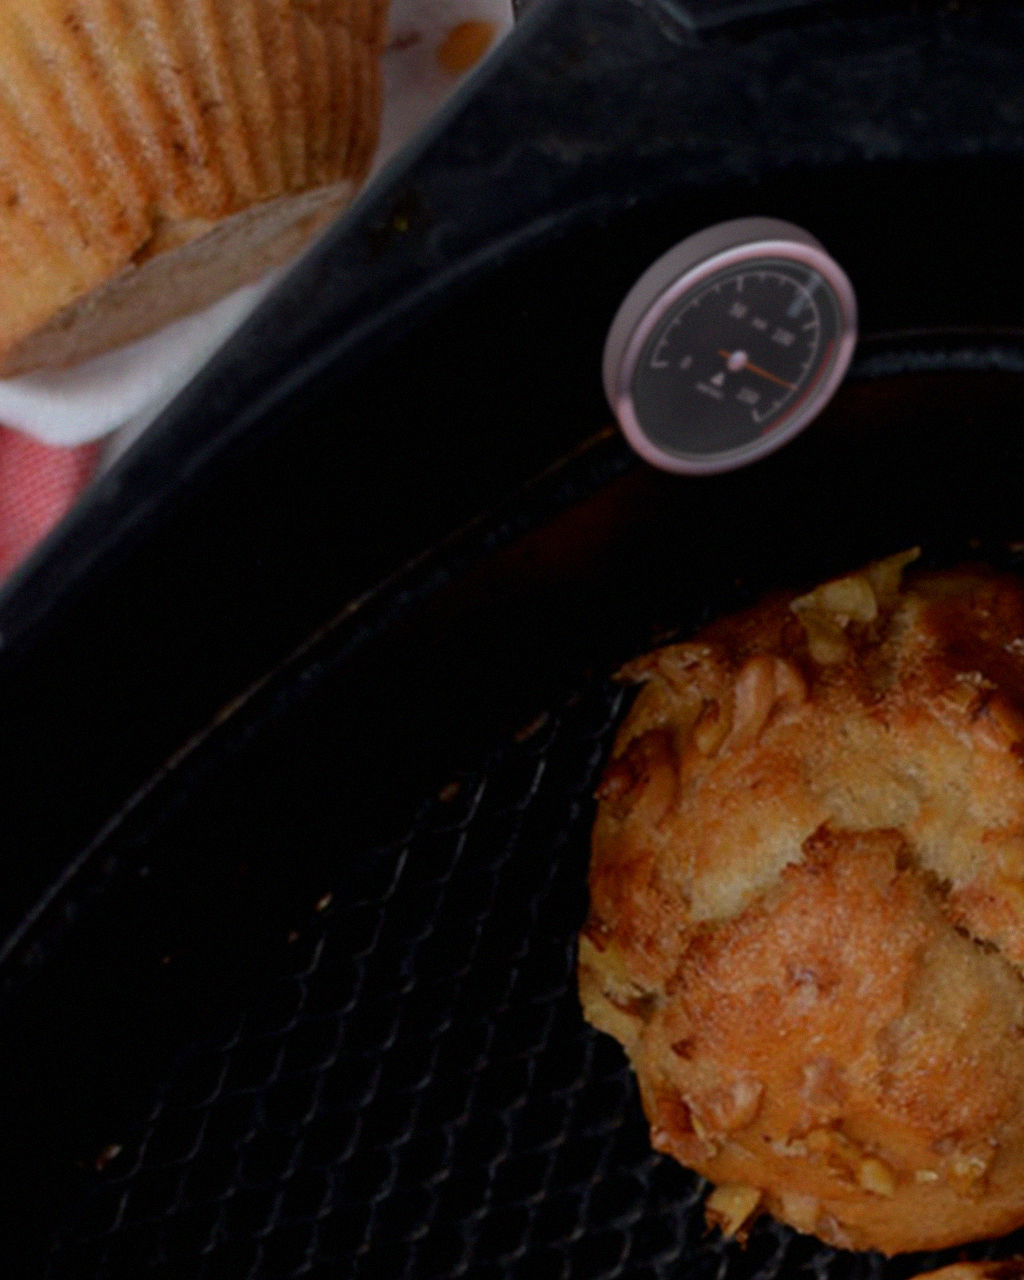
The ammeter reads 130 mA
